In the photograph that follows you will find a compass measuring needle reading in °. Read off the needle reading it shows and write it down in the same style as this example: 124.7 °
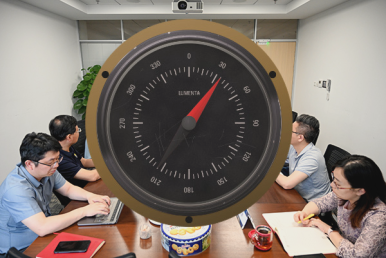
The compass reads 35 °
